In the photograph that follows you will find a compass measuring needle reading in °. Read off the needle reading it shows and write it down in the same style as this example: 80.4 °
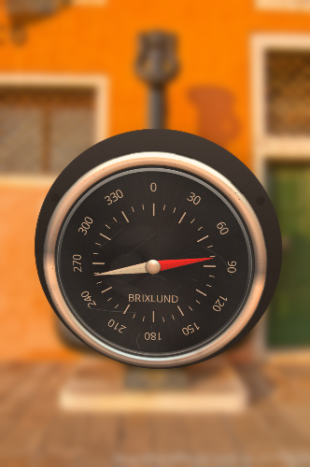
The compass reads 80 °
